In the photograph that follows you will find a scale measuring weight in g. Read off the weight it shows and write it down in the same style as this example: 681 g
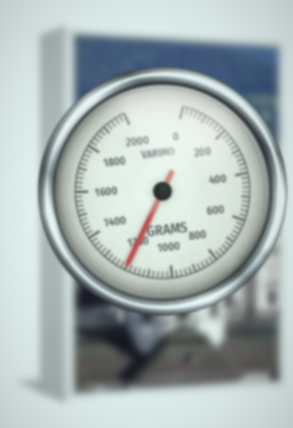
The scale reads 1200 g
